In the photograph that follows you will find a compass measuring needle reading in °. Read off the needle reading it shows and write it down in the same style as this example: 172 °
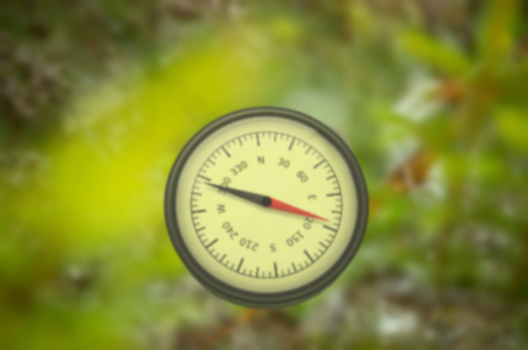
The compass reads 115 °
